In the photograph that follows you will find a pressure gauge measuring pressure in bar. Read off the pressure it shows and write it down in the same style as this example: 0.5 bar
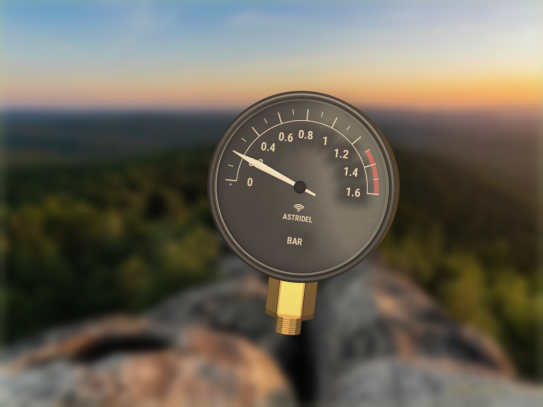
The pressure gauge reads 0.2 bar
